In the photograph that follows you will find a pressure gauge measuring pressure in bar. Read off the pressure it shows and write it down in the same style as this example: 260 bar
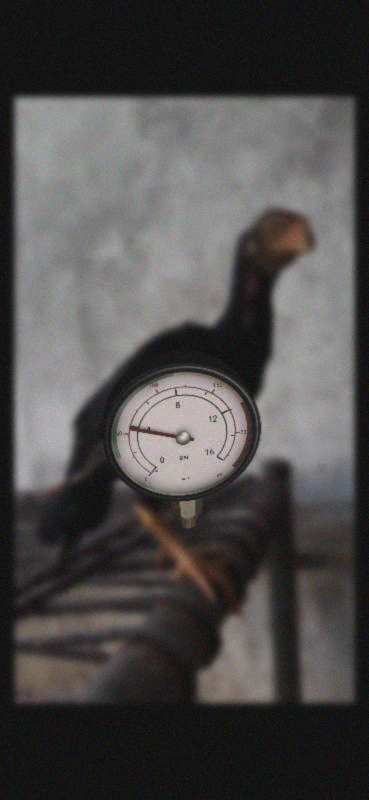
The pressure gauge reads 4 bar
